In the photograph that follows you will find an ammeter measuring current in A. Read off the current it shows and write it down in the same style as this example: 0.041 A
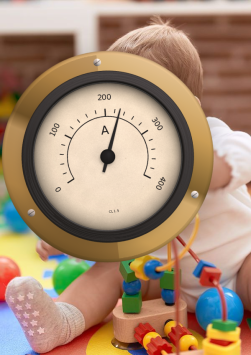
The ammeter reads 230 A
